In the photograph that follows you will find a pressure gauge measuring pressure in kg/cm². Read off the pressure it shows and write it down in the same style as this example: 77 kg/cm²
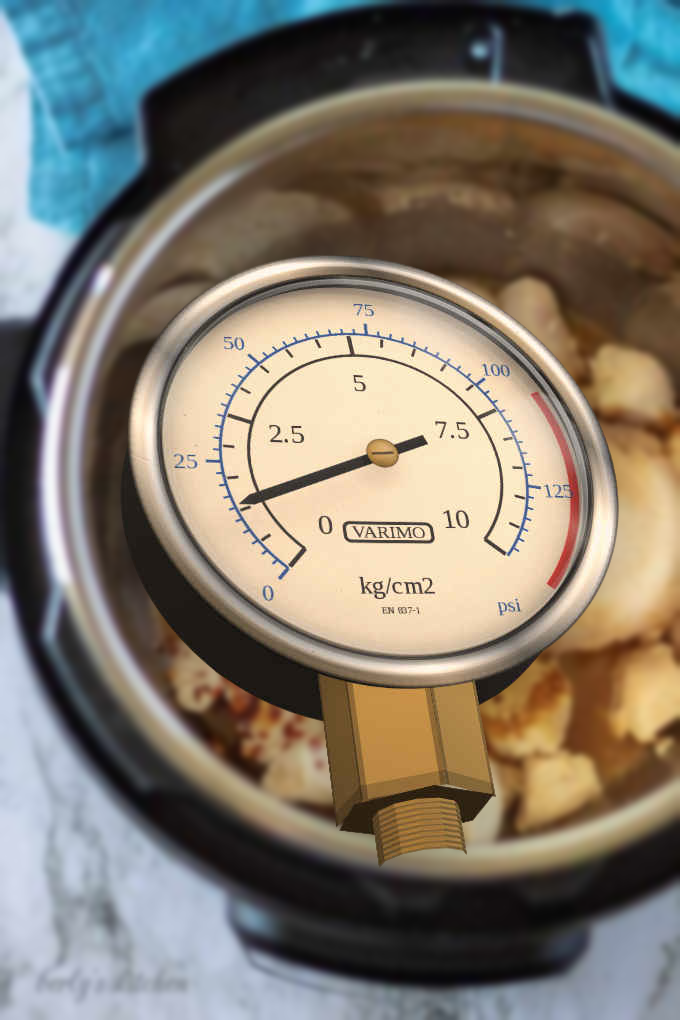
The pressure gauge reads 1 kg/cm²
